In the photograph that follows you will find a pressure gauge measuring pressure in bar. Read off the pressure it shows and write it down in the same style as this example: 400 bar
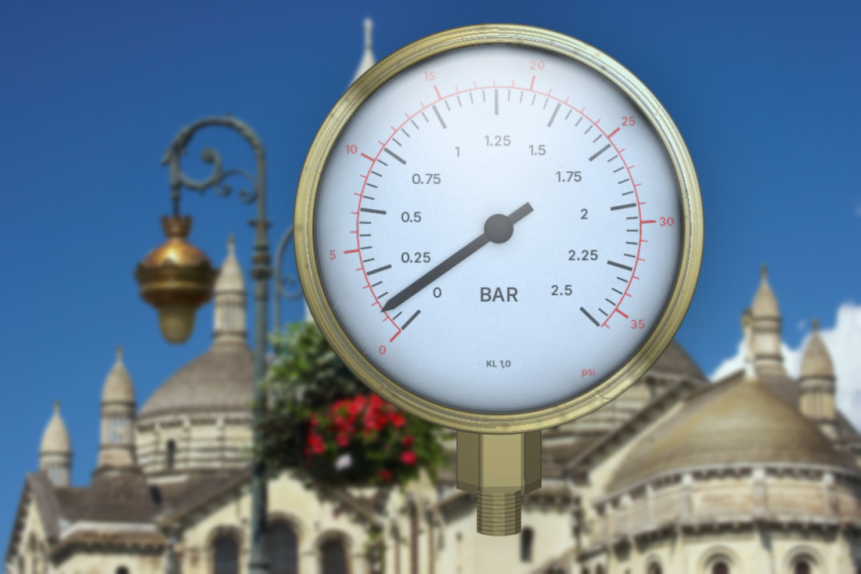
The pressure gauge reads 0.1 bar
